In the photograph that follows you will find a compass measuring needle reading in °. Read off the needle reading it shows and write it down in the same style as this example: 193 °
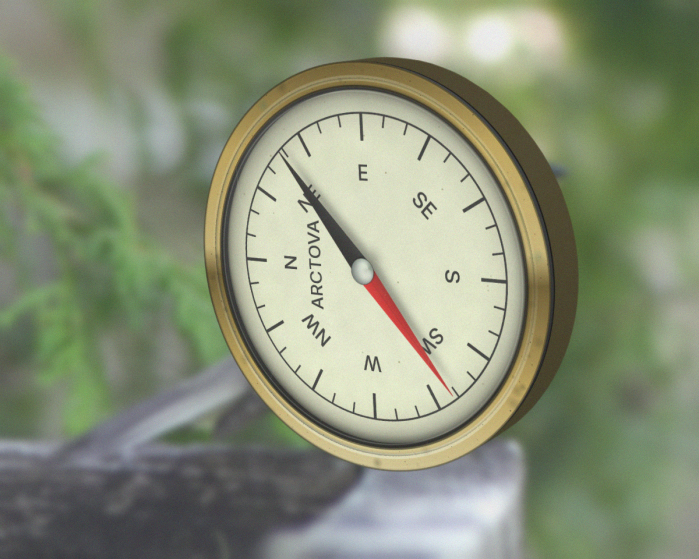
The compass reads 230 °
